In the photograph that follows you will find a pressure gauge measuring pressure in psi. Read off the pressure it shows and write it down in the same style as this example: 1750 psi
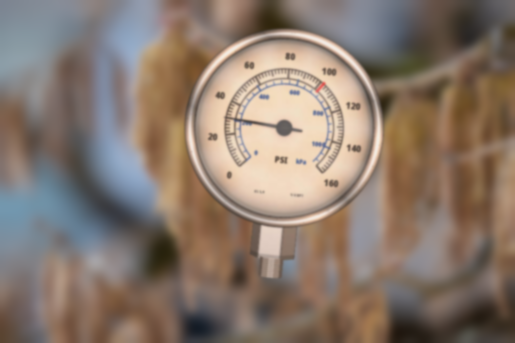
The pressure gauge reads 30 psi
